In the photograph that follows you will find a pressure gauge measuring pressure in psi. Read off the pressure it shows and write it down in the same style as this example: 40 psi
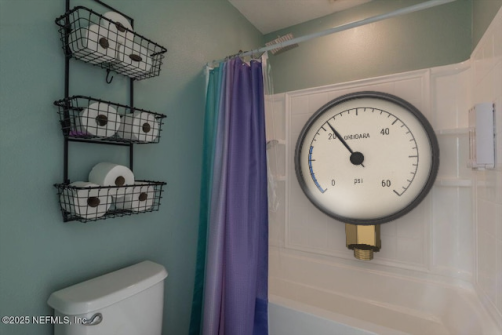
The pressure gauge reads 22 psi
